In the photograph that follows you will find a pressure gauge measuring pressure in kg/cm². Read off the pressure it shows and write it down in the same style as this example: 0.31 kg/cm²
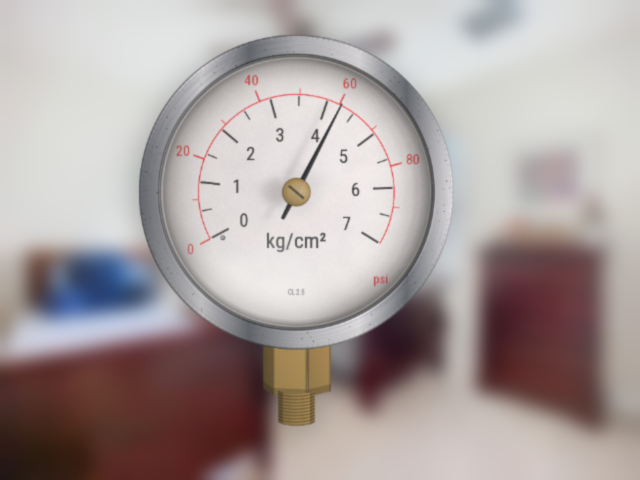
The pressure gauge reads 4.25 kg/cm²
